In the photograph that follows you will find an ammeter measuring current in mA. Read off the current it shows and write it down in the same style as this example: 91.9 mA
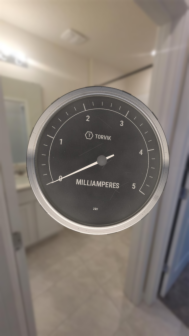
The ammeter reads 0 mA
